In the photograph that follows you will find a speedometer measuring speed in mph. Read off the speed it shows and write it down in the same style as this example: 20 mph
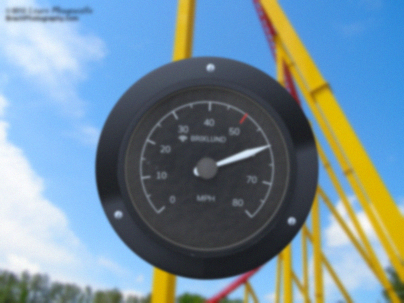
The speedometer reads 60 mph
